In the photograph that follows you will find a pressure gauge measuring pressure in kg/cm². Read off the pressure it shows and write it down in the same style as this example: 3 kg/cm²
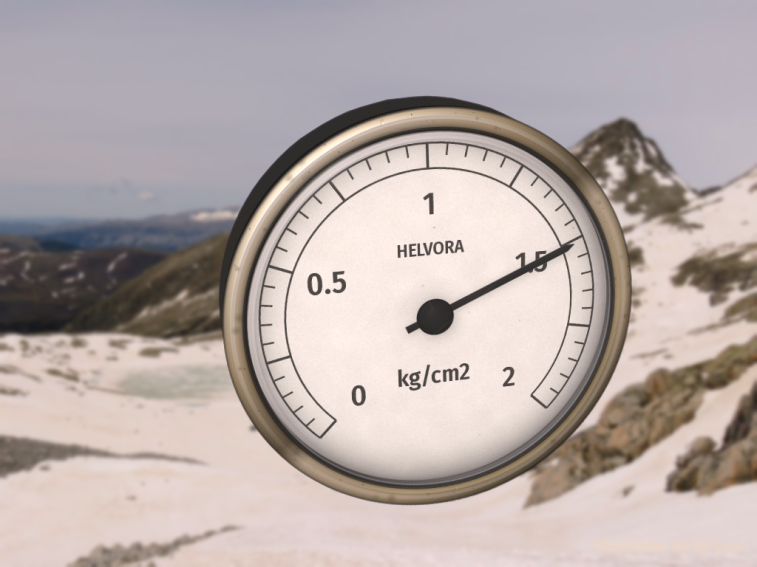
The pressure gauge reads 1.5 kg/cm²
